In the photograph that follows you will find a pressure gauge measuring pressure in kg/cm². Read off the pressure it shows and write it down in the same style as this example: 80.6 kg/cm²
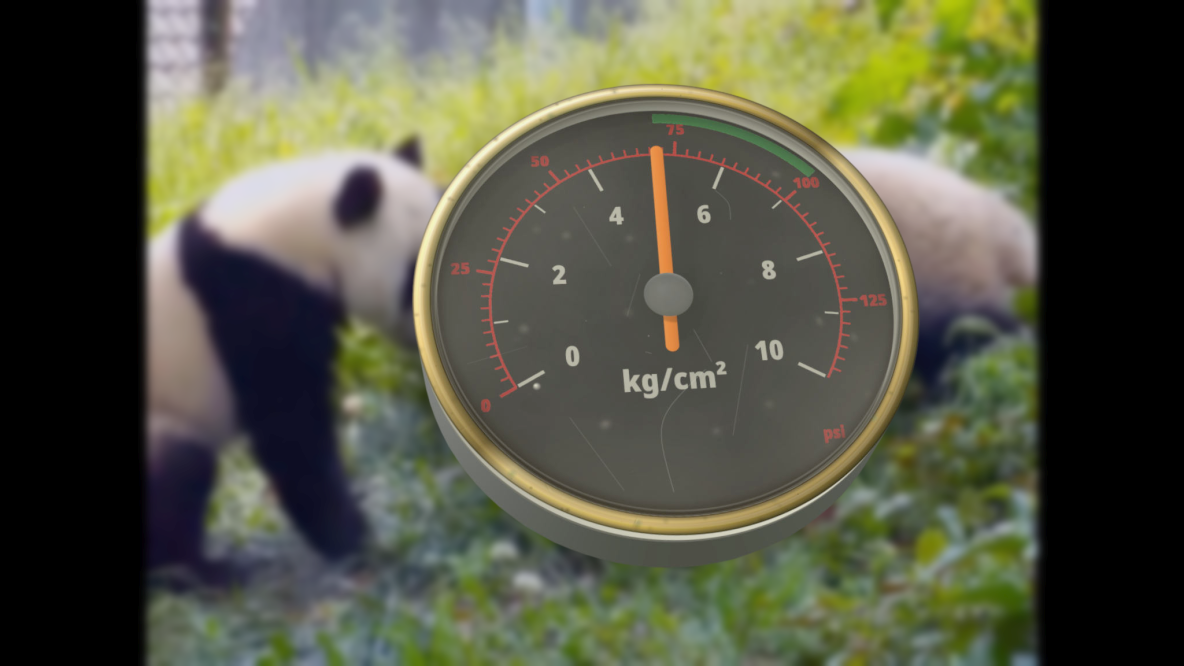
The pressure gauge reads 5 kg/cm²
